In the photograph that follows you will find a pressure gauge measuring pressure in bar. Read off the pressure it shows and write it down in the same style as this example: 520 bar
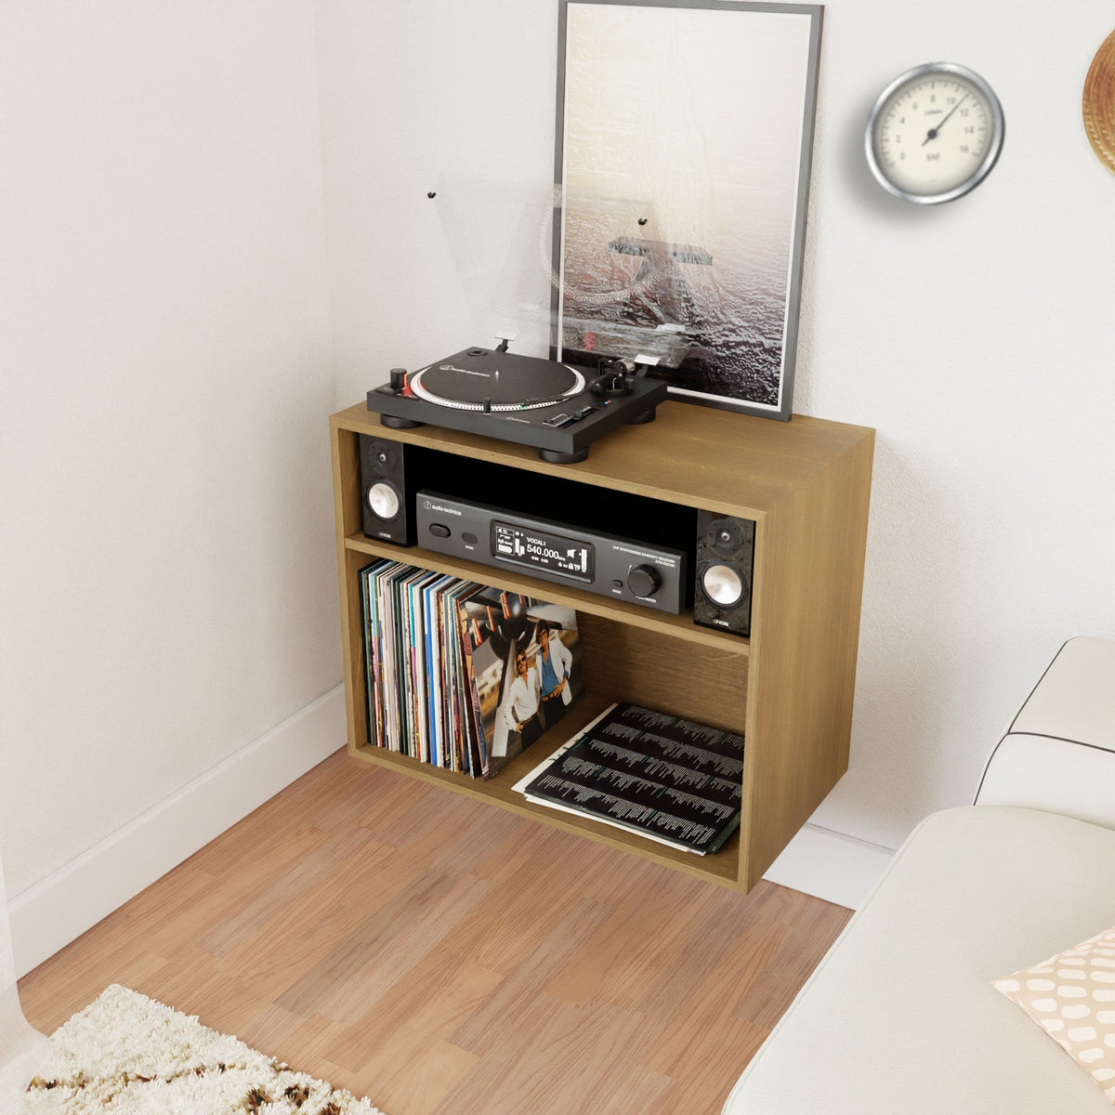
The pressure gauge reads 11 bar
